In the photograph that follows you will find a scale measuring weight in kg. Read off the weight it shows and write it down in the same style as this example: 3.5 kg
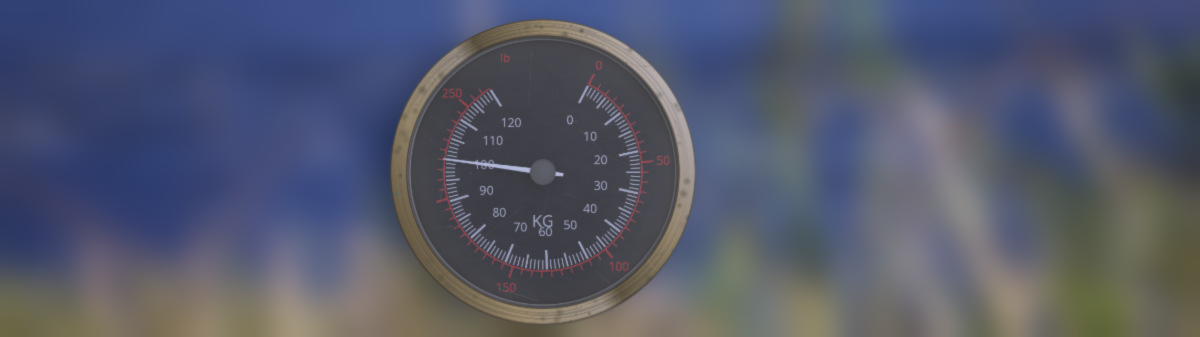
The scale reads 100 kg
